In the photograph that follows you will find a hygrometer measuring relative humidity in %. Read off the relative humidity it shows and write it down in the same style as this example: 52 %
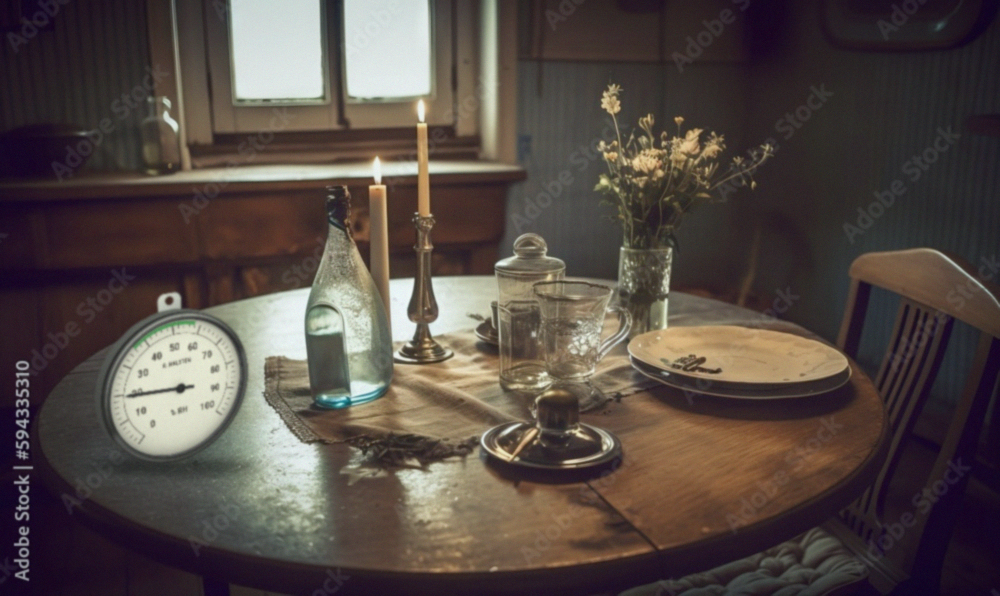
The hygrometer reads 20 %
